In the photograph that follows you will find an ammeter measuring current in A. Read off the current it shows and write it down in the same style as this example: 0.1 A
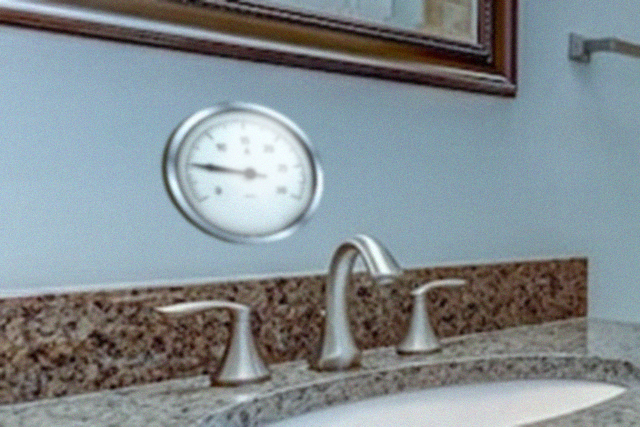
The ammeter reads 5 A
